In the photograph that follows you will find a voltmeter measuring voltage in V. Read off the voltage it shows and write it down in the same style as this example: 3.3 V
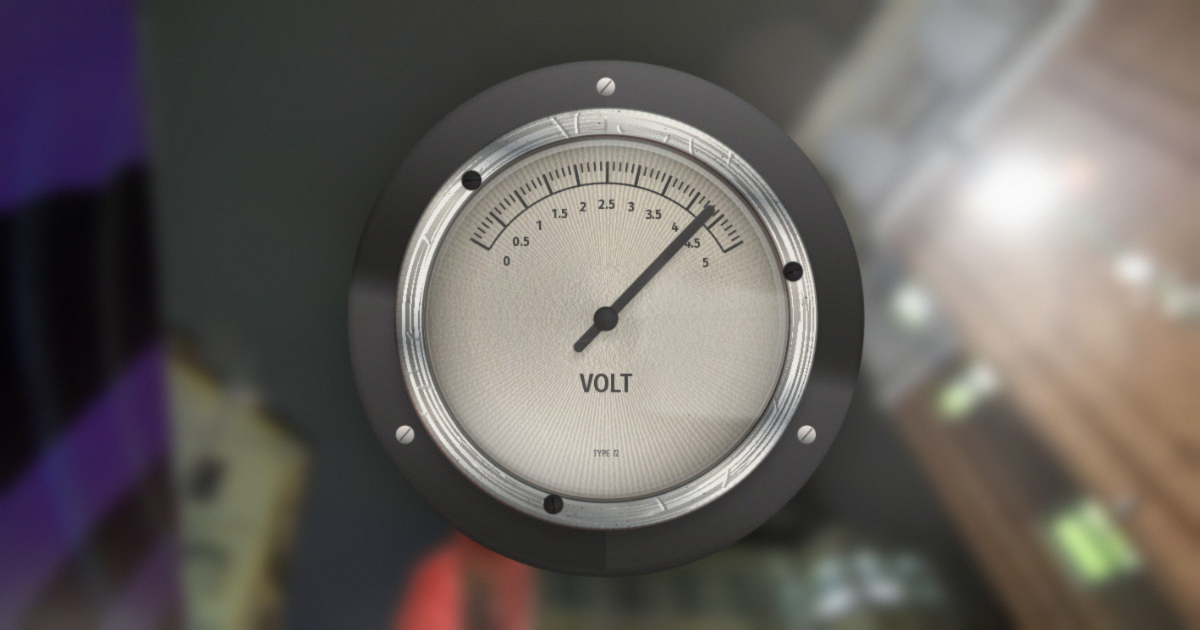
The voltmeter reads 4.3 V
